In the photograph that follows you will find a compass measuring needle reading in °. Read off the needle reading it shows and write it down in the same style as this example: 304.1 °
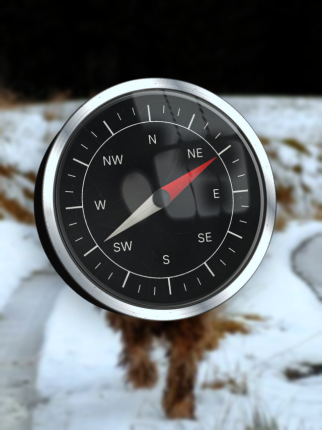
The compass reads 60 °
